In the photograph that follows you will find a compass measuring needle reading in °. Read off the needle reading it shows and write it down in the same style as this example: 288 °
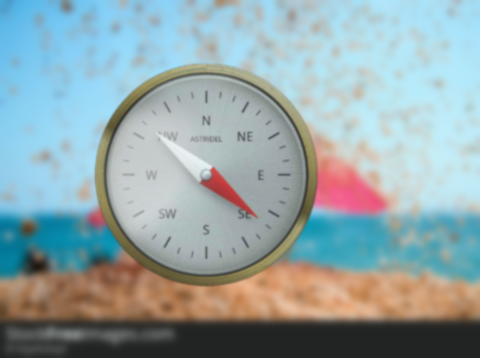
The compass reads 130 °
